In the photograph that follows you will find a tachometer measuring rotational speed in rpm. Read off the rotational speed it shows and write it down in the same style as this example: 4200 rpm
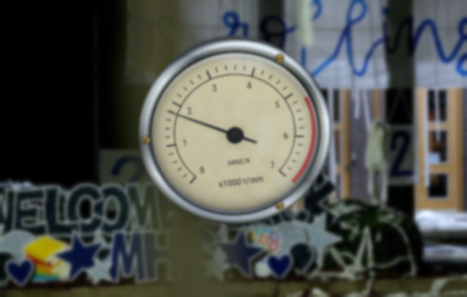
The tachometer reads 1800 rpm
